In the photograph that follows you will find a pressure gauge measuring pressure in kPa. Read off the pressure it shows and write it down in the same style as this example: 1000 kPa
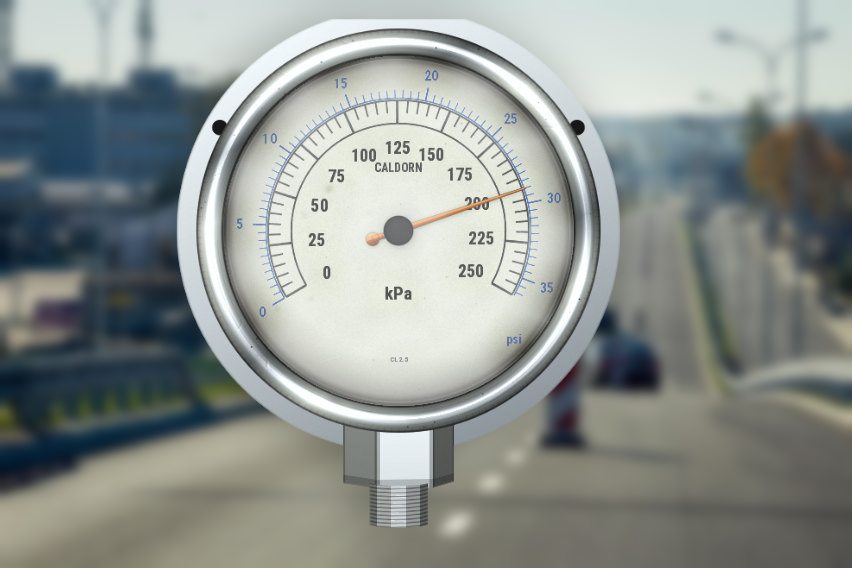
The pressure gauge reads 200 kPa
